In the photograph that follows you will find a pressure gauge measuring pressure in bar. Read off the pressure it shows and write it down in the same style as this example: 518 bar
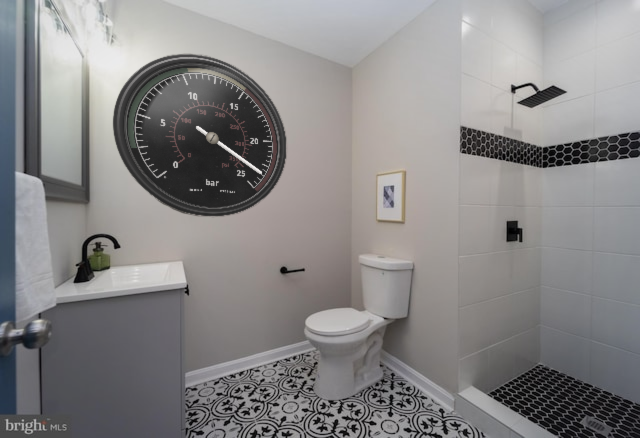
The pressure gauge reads 23.5 bar
